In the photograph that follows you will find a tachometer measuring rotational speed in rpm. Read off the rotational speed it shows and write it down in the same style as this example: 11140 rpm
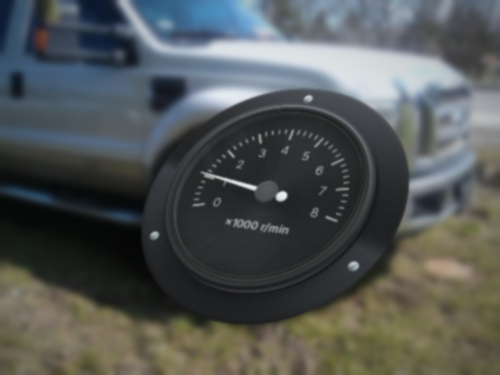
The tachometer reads 1000 rpm
